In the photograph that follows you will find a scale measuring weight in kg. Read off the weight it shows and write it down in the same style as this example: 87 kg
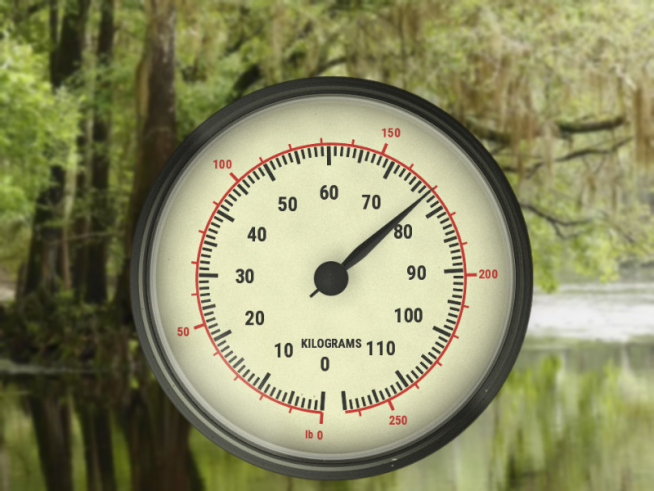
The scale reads 77 kg
